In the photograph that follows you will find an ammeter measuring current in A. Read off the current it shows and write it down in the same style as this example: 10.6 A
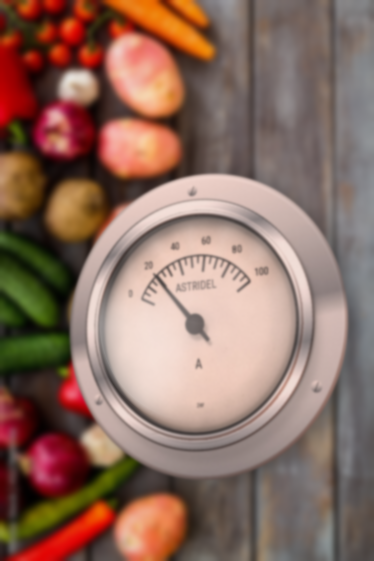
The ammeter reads 20 A
